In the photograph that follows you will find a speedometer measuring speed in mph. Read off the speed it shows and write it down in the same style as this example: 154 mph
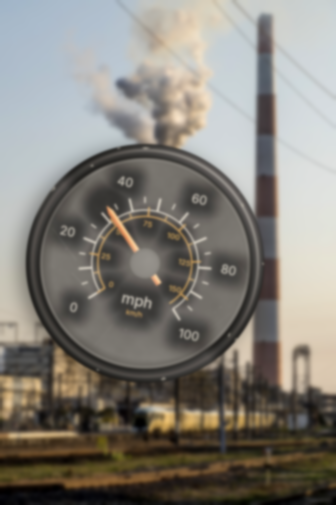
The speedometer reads 32.5 mph
